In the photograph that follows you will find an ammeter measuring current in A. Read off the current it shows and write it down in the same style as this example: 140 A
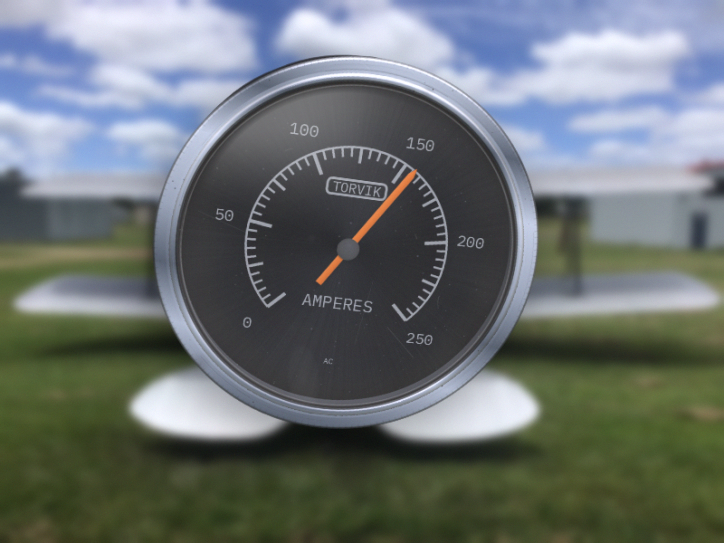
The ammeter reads 155 A
